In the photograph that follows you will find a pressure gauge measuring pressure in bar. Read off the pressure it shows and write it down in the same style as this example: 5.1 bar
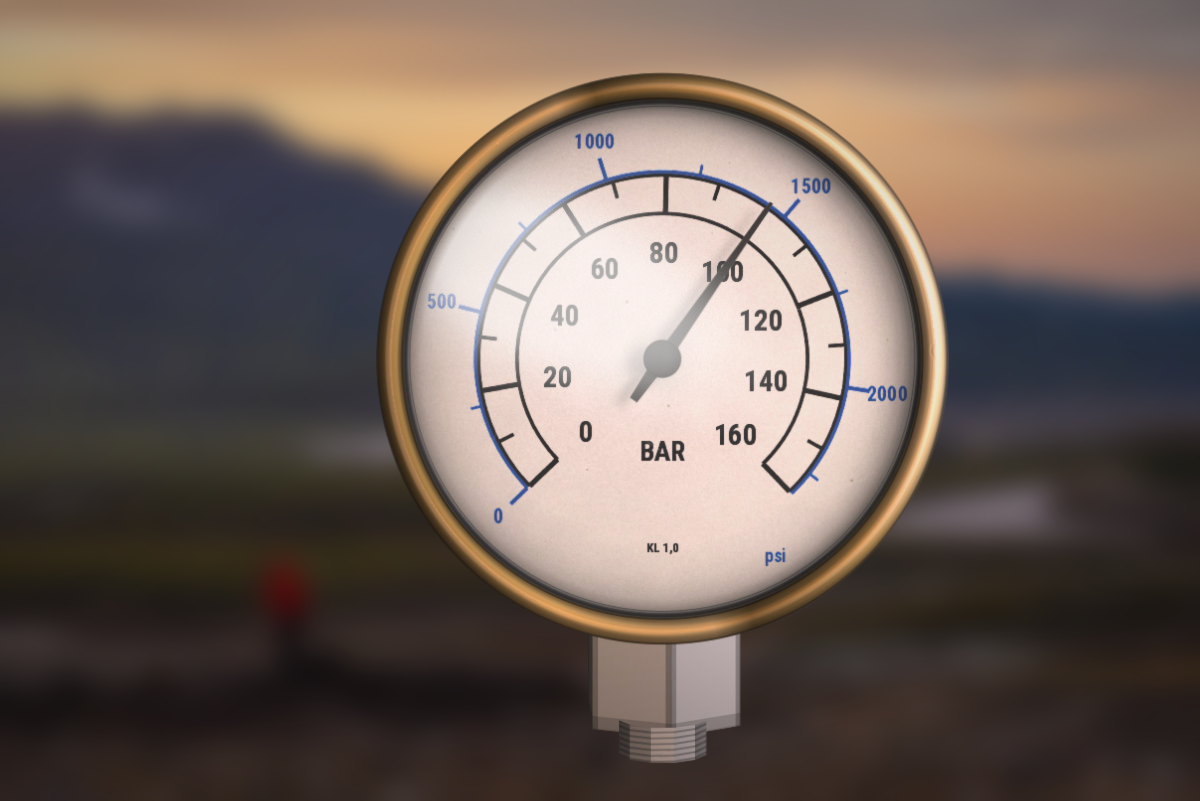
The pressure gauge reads 100 bar
